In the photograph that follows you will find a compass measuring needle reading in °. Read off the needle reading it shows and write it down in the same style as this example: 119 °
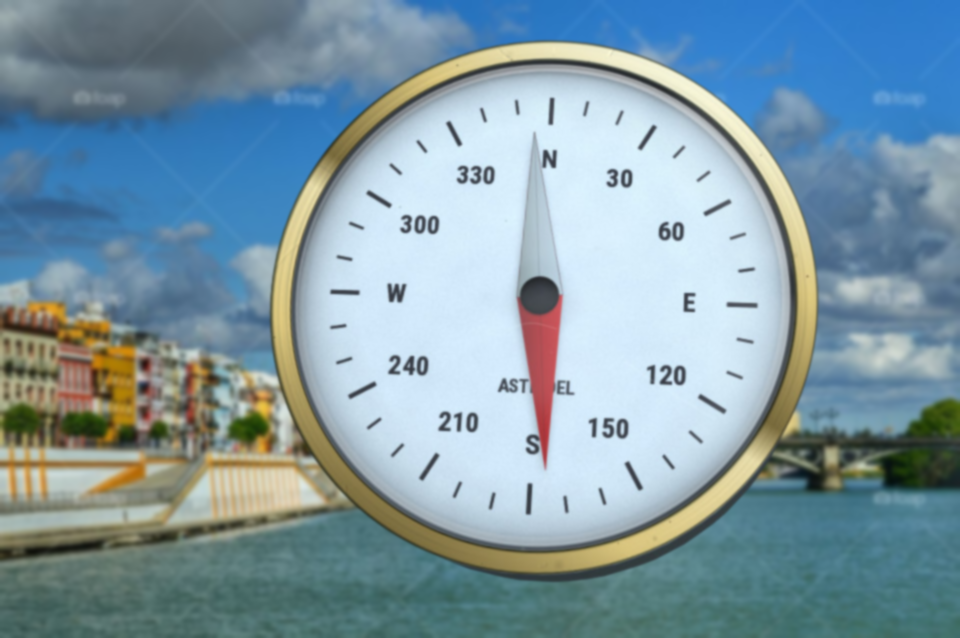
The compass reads 175 °
